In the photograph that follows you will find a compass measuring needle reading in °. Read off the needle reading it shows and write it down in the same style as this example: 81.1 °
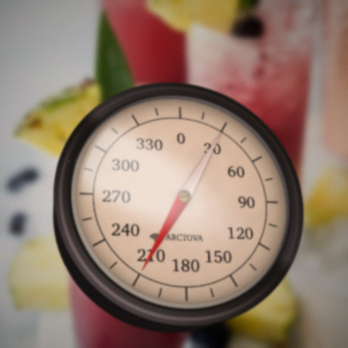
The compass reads 210 °
